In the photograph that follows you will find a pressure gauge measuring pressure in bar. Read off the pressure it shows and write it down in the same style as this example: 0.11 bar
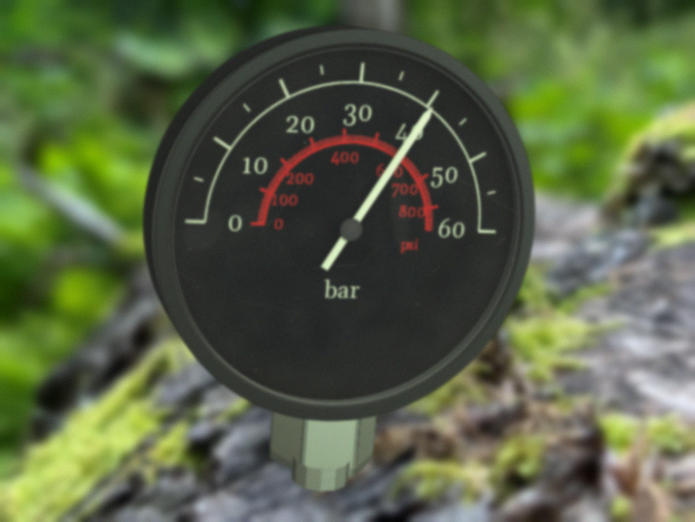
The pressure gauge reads 40 bar
